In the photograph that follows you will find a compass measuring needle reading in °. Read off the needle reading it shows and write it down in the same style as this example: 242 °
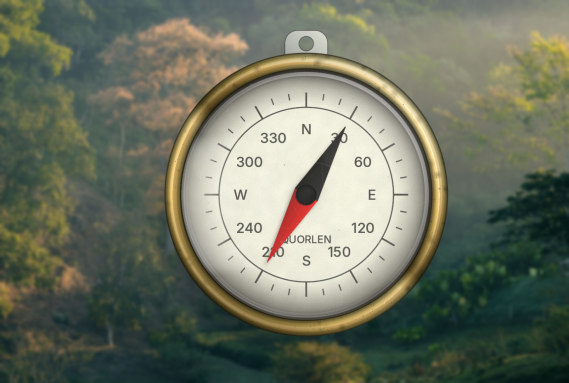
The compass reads 210 °
